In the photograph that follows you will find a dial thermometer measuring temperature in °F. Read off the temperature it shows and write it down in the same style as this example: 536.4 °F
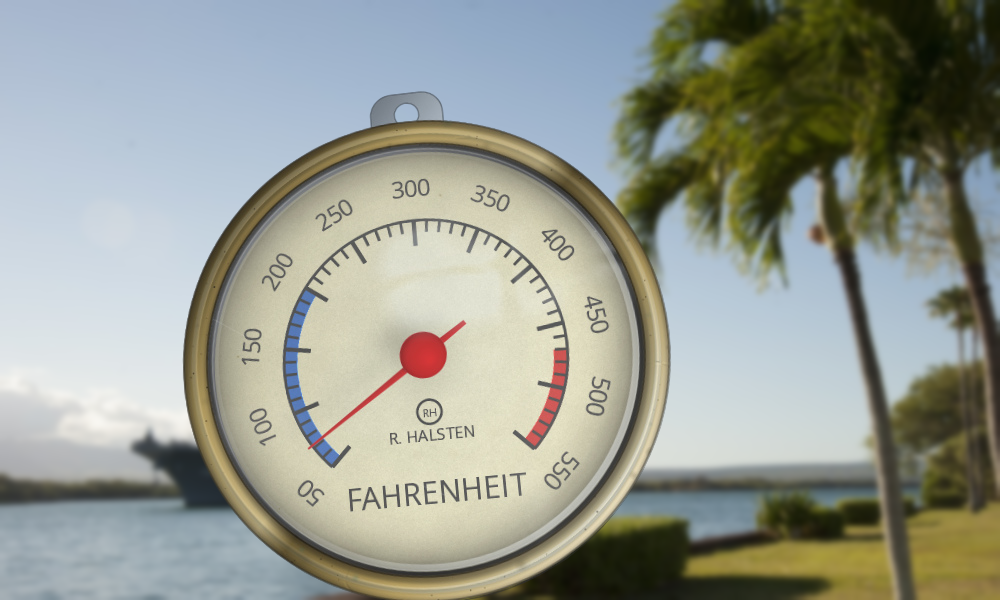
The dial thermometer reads 70 °F
